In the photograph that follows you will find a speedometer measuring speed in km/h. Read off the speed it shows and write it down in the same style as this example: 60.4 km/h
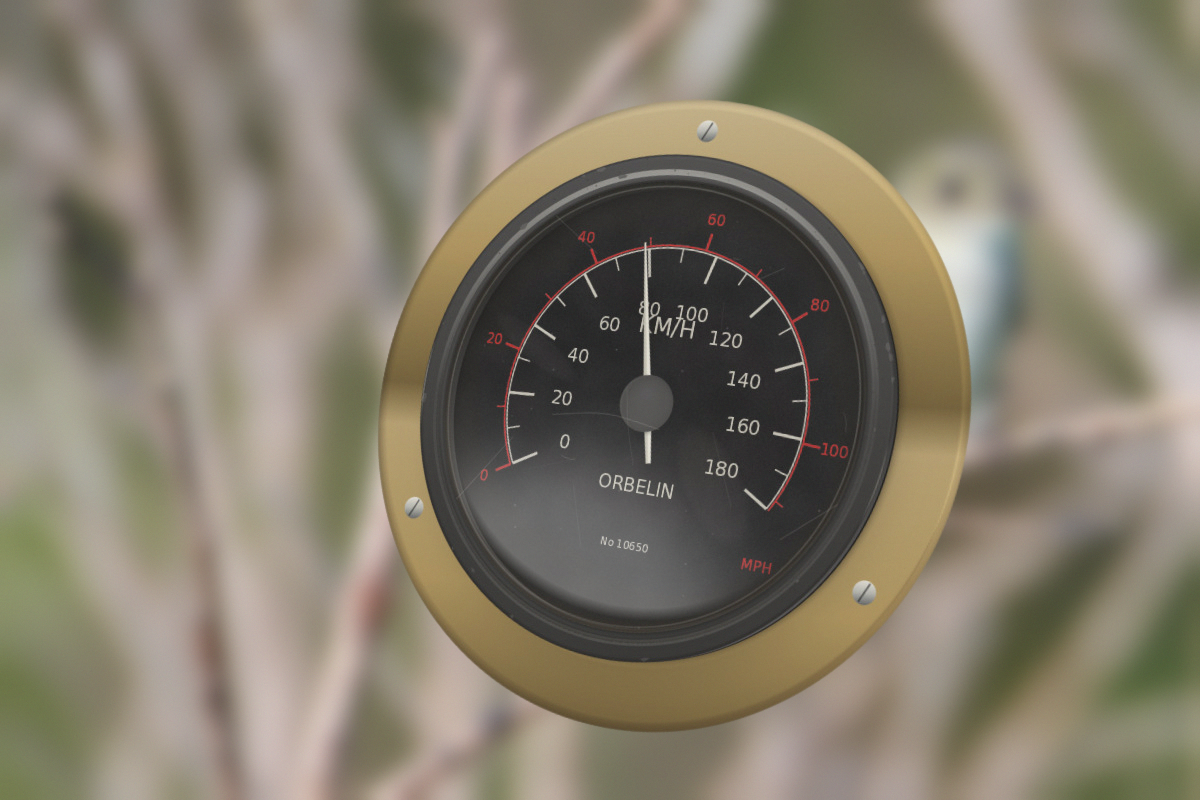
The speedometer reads 80 km/h
